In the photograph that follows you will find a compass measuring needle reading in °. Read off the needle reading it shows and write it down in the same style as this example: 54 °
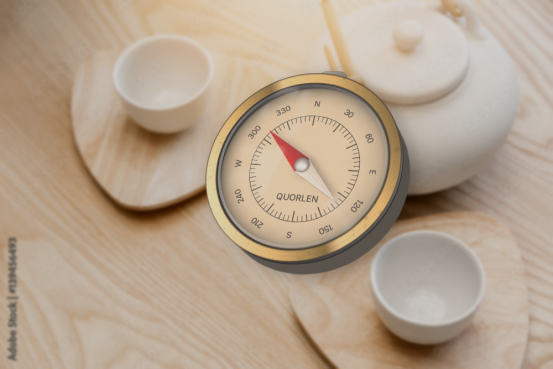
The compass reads 310 °
